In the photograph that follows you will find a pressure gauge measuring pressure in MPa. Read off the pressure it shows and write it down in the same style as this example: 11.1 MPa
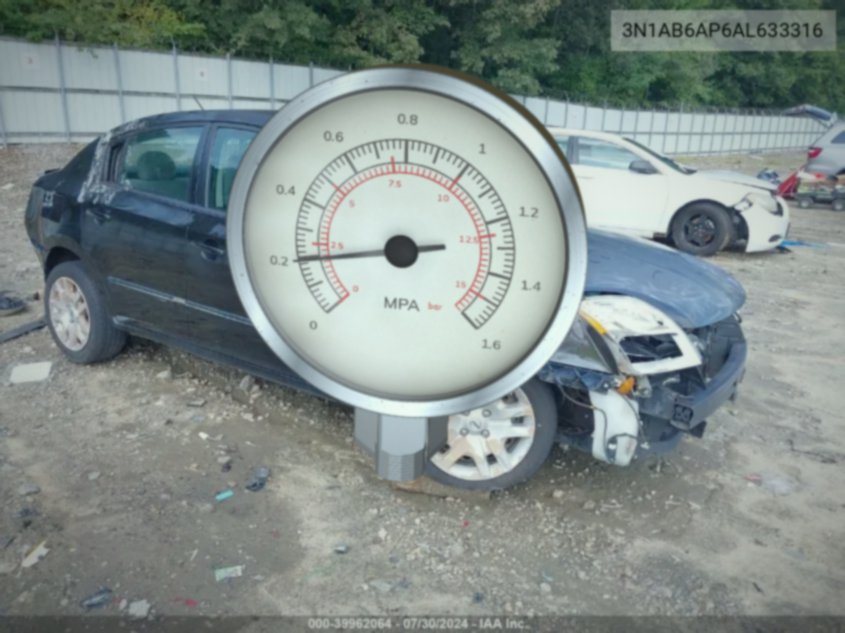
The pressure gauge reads 0.2 MPa
